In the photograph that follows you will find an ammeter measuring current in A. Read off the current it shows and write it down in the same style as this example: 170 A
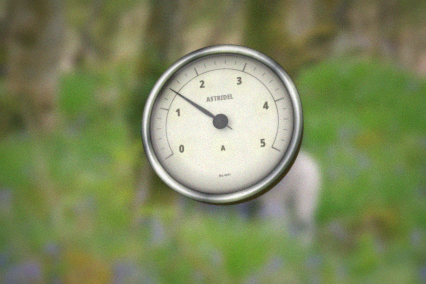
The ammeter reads 1.4 A
